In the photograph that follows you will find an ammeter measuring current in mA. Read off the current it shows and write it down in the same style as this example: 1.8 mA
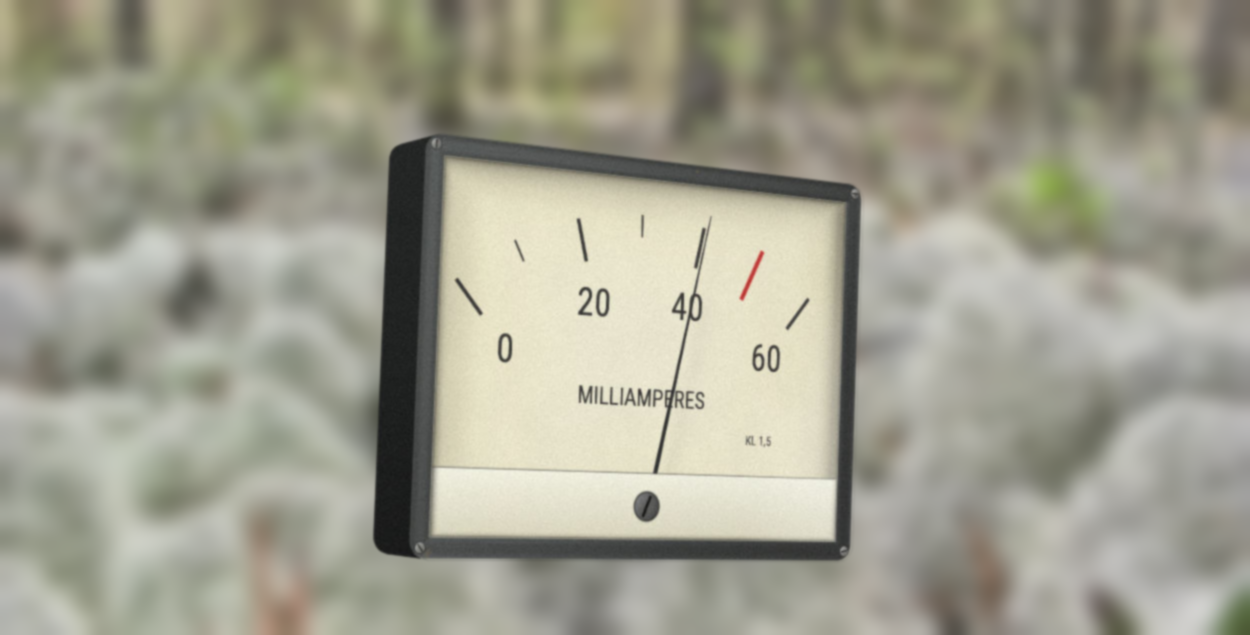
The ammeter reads 40 mA
